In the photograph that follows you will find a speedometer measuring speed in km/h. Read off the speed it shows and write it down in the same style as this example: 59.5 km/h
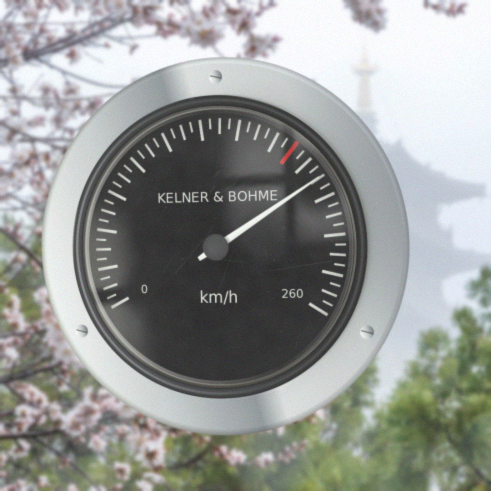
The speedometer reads 190 km/h
